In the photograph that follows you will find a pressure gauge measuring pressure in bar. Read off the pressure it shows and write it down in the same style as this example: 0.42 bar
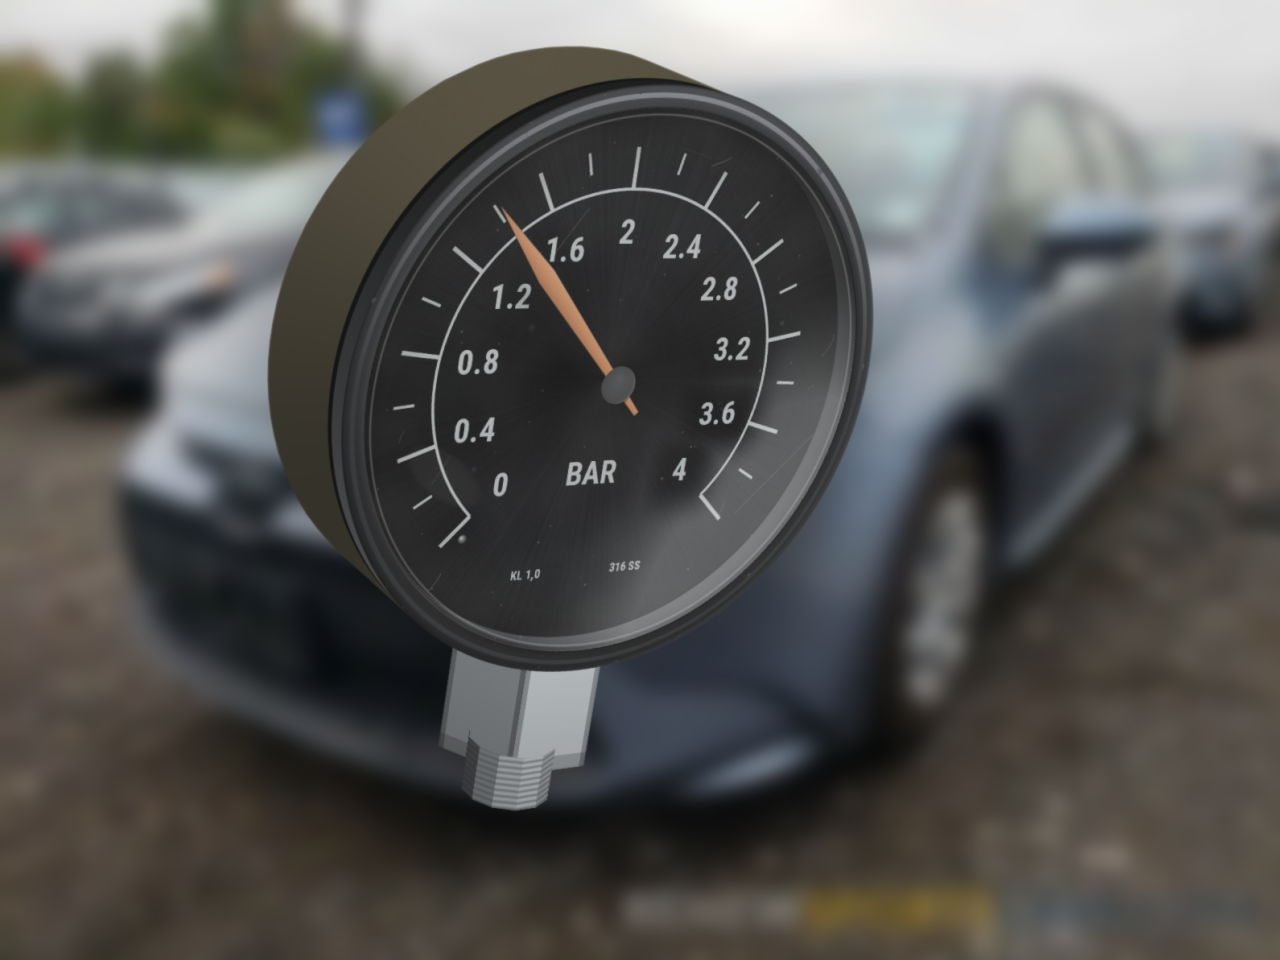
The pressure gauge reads 1.4 bar
